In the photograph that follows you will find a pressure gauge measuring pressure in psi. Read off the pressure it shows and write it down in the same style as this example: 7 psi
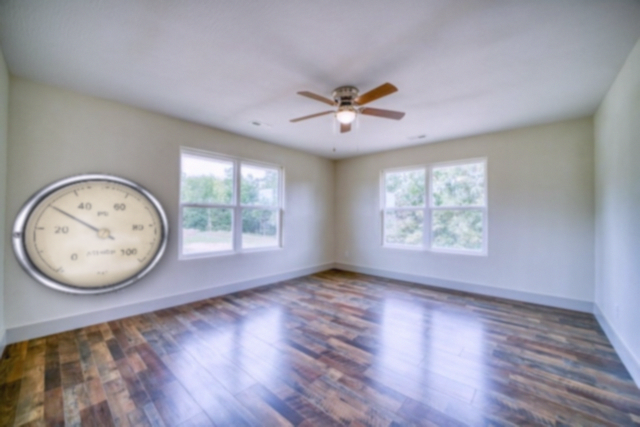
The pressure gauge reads 30 psi
